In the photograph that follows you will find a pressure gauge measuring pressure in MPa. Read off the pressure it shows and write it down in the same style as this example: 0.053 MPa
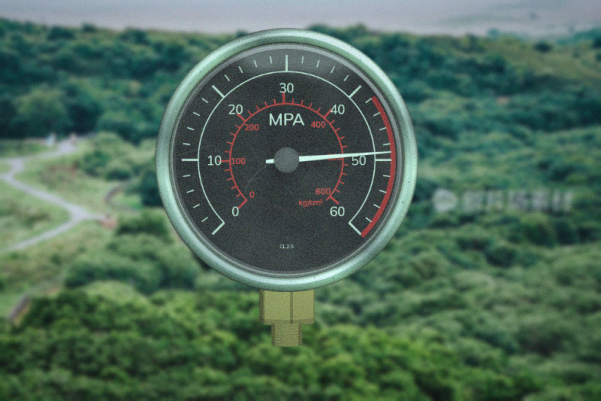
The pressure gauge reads 49 MPa
